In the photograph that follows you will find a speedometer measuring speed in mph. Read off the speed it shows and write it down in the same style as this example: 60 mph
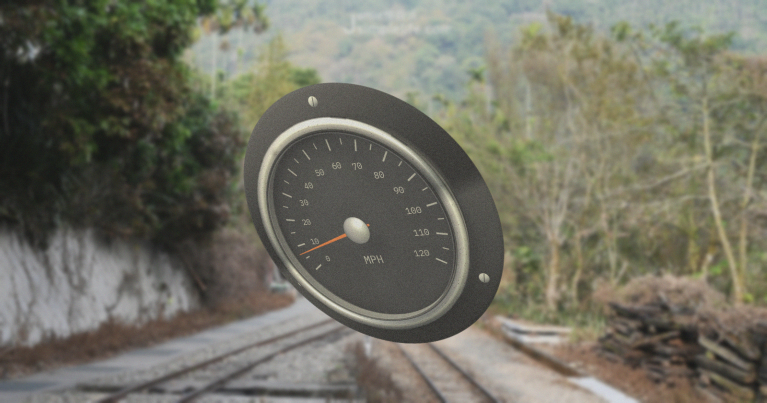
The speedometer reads 7.5 mph
